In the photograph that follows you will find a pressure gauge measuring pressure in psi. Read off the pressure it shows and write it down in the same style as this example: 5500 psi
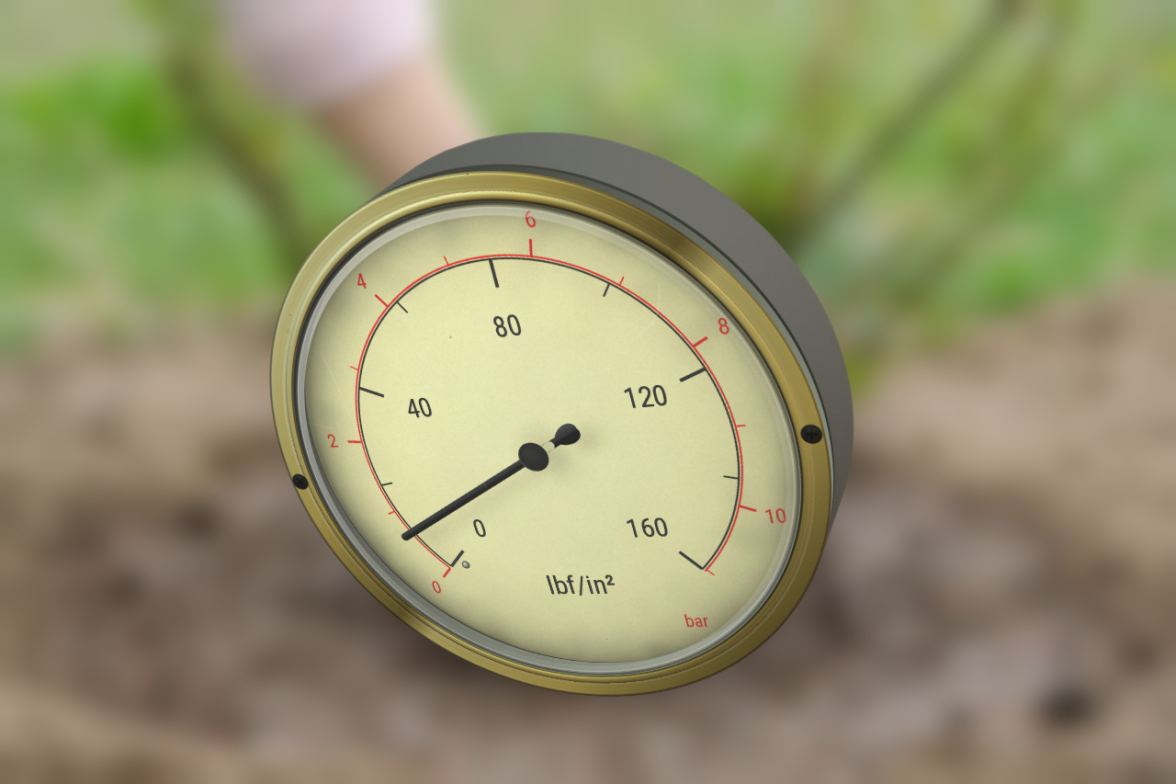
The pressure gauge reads 10 psi
